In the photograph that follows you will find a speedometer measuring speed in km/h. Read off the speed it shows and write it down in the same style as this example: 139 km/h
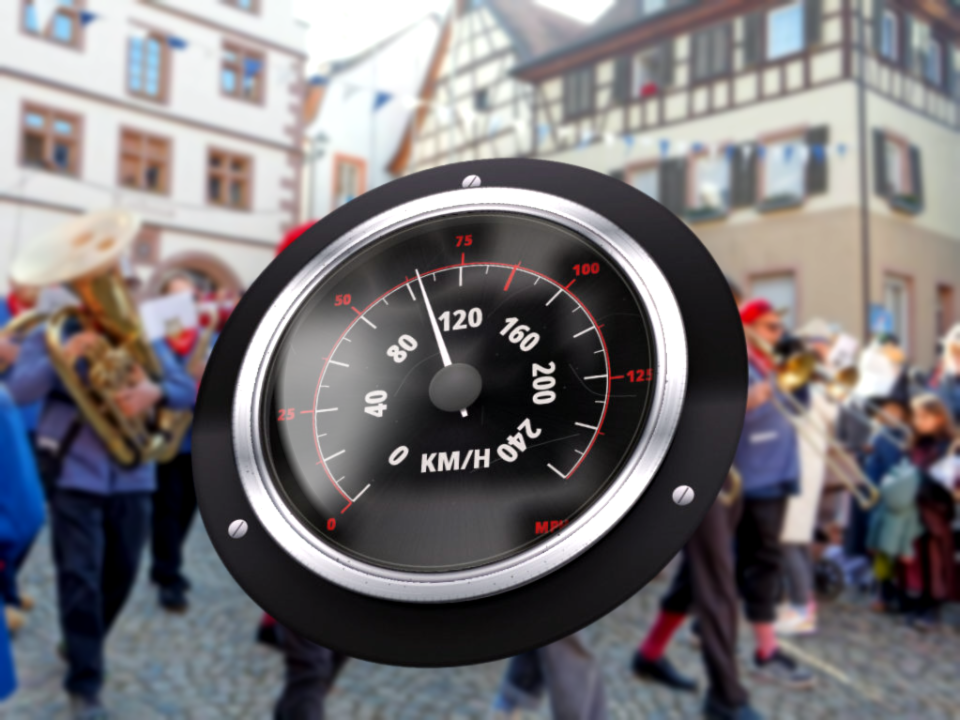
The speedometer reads 105 km/h
